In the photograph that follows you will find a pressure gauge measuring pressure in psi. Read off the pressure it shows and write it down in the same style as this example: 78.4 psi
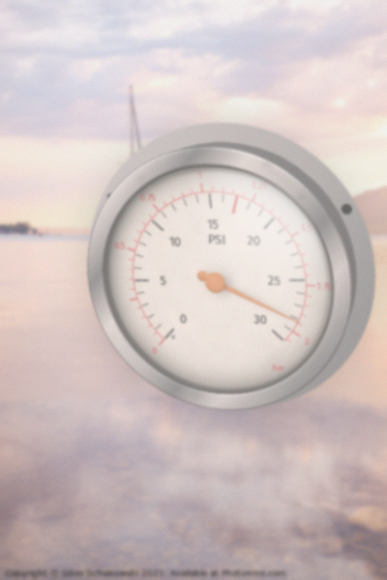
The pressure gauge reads 28 psi
